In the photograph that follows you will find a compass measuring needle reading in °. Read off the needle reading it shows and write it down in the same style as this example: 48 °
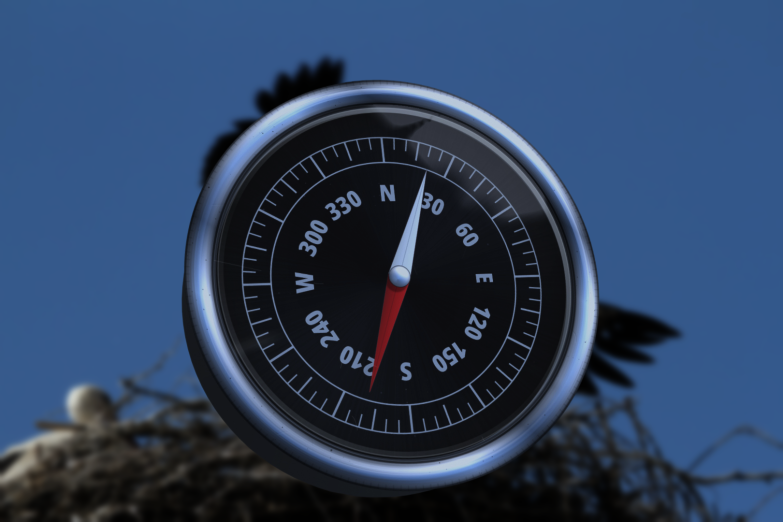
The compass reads 200 °
